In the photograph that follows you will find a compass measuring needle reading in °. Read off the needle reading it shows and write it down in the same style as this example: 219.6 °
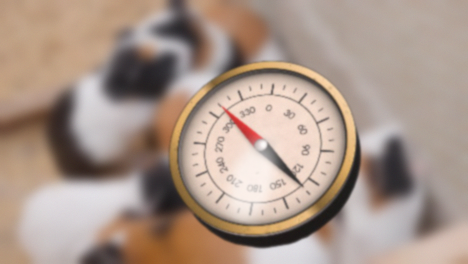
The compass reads 310 °
